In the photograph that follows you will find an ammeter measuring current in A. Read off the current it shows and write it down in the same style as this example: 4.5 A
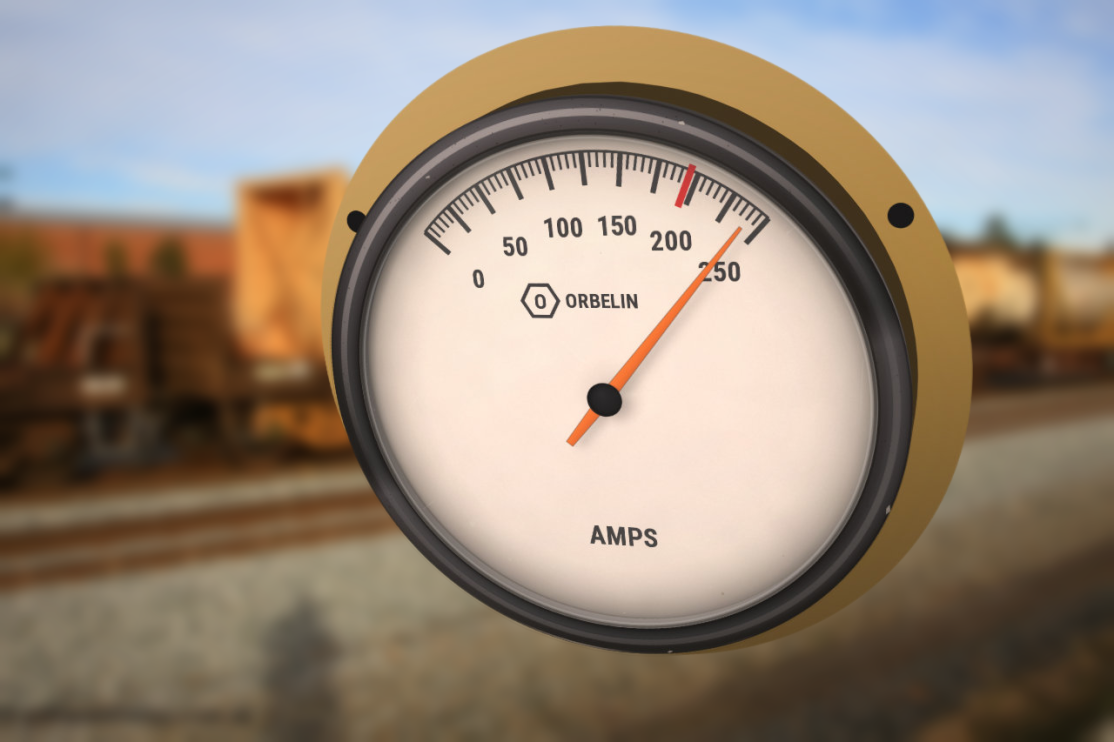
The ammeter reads 240 A
